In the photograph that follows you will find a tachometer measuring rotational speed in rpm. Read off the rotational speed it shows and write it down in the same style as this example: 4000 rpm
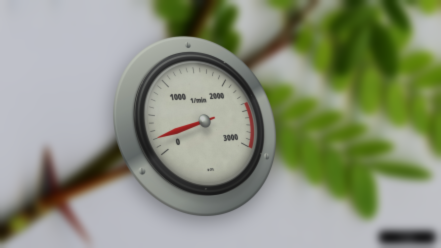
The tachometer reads 200 rpm
